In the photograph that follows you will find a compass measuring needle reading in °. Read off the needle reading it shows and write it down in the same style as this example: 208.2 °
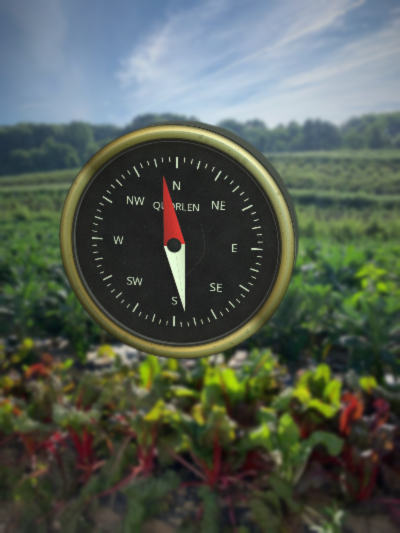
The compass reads 350 °
